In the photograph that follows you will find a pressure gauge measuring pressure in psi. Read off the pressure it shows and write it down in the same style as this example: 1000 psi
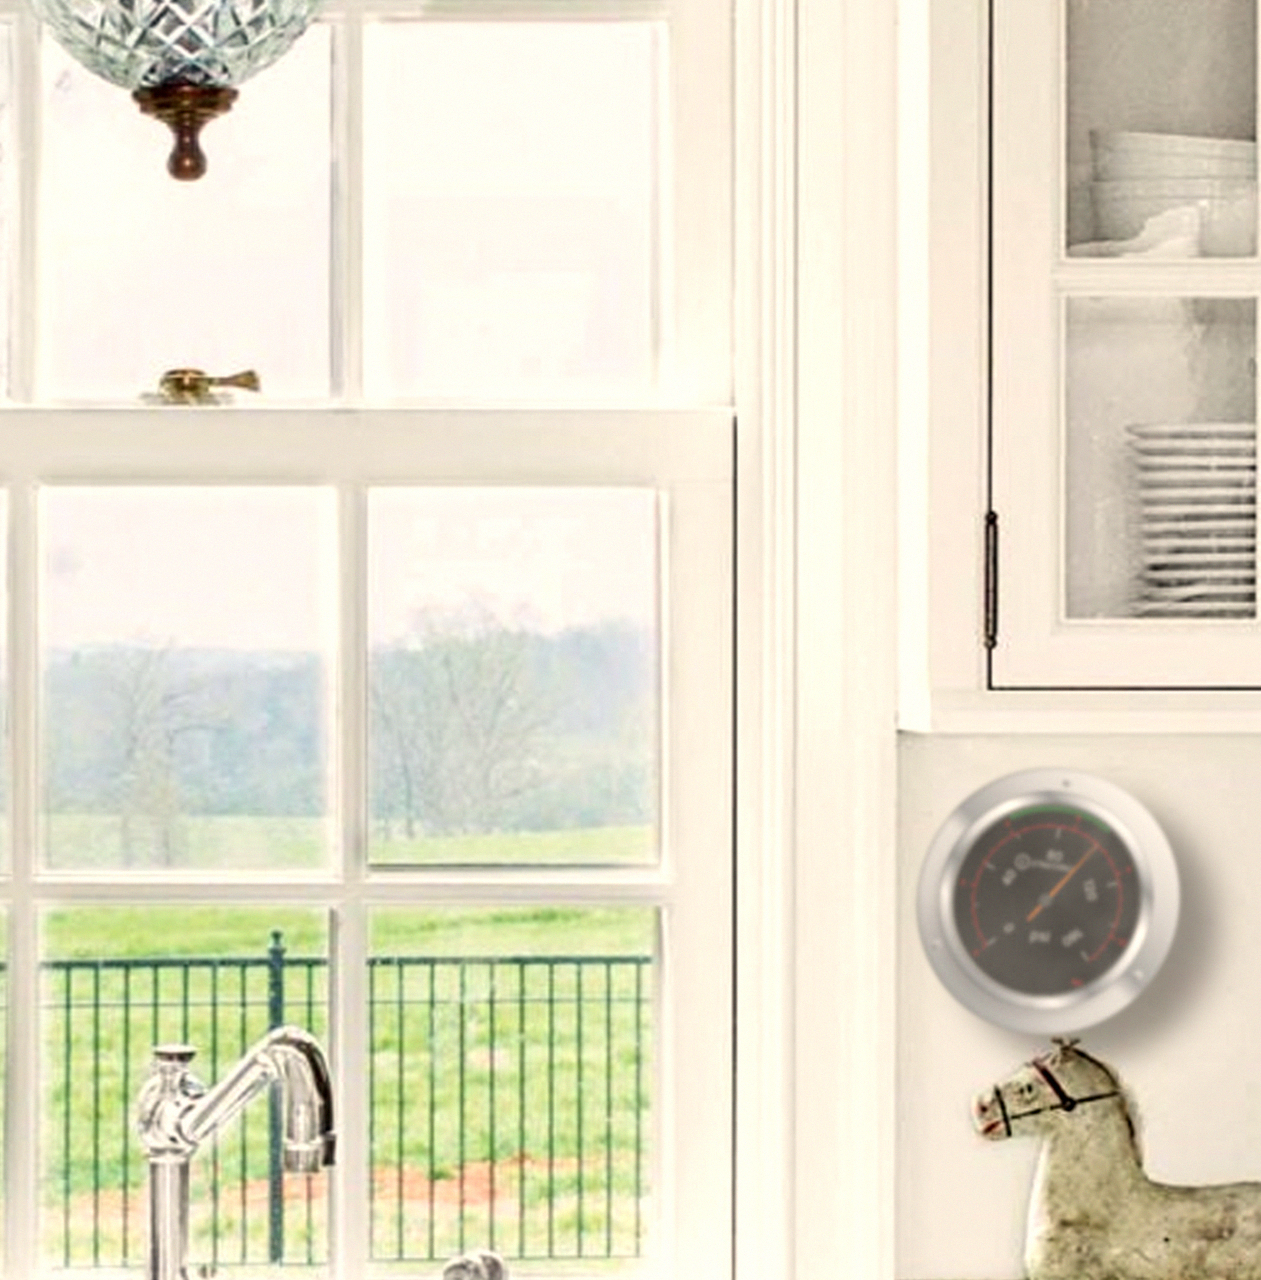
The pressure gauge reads 100 psi
